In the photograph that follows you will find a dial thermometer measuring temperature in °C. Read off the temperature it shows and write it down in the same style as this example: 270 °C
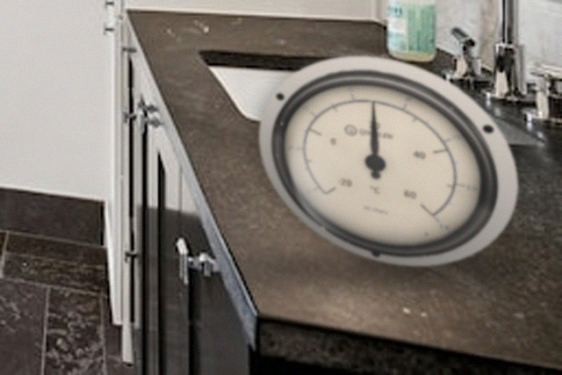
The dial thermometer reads 20 °C
